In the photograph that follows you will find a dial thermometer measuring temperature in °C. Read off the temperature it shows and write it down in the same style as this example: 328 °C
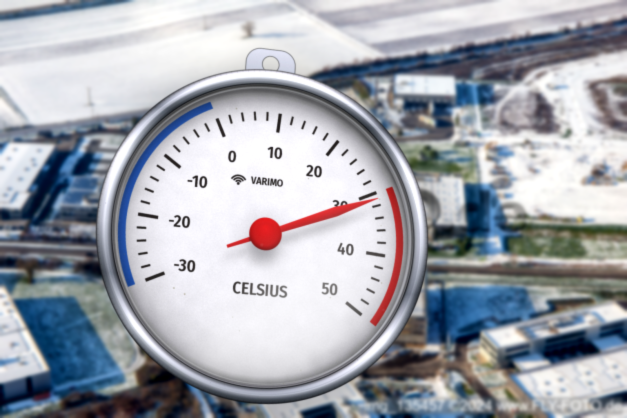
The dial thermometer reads 31 °C
